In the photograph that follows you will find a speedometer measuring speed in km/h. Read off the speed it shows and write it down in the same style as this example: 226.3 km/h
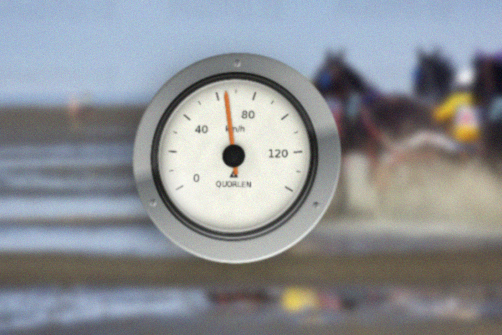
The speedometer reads 65 km/h
